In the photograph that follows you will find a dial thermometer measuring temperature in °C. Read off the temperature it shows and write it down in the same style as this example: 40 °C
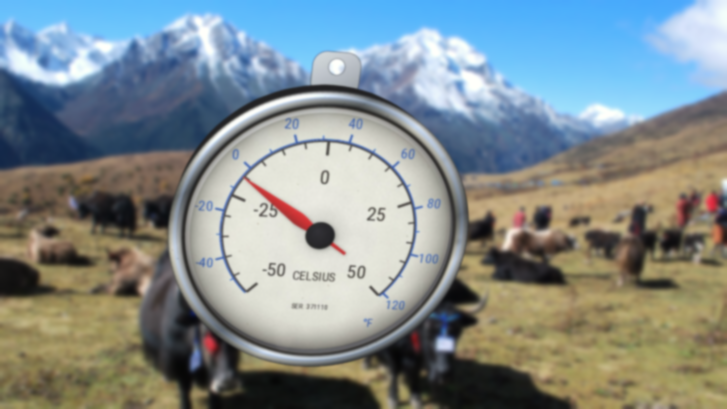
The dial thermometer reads -20 °C
